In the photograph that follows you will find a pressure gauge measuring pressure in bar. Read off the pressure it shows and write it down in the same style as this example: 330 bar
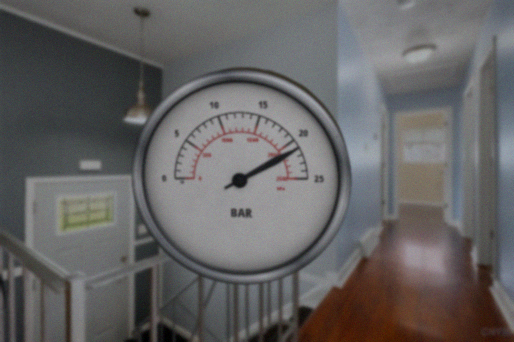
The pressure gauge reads 21 bar
